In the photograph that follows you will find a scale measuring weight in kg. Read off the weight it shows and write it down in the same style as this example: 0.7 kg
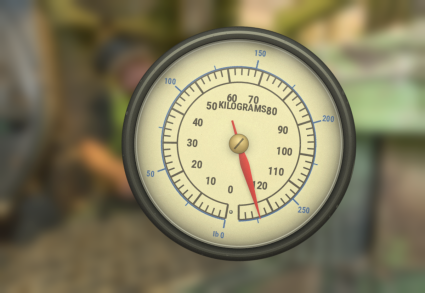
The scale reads 124 kg
